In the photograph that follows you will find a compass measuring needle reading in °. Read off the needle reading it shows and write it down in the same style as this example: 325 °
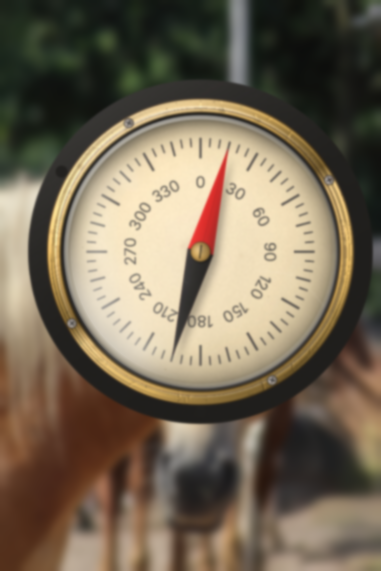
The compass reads 15 °
